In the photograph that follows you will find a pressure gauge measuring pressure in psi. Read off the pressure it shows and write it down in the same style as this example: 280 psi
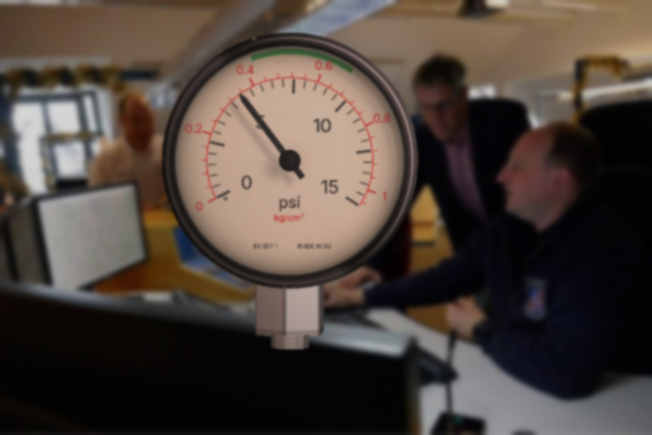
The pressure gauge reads 5 psi
